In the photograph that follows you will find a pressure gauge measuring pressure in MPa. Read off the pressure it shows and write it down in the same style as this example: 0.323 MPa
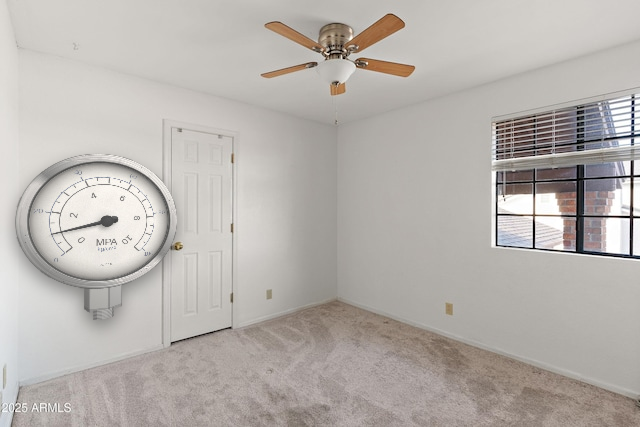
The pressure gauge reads 1 MPa
